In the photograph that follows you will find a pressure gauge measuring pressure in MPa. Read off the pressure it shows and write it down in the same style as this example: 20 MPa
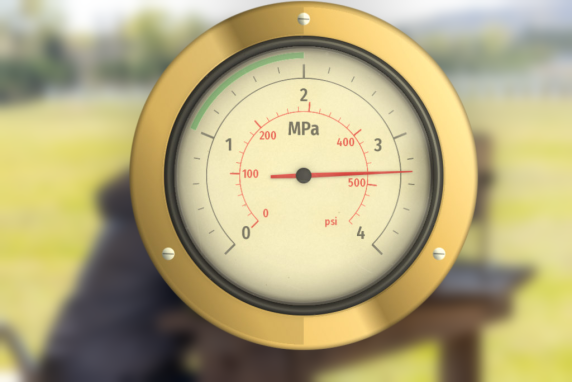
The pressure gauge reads 3.3 MPa
